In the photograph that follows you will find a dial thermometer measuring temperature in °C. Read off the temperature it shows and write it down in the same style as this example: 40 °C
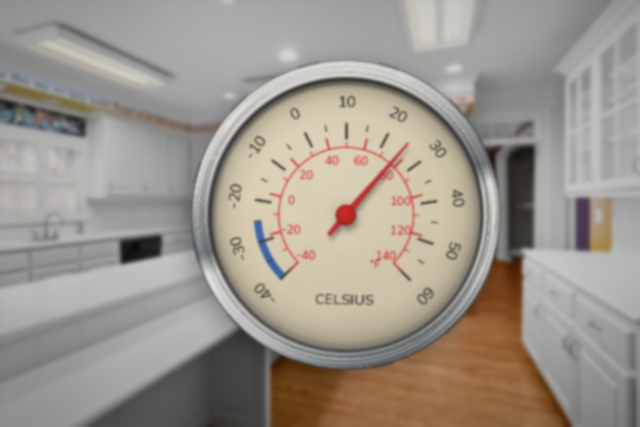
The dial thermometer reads 25 °C
